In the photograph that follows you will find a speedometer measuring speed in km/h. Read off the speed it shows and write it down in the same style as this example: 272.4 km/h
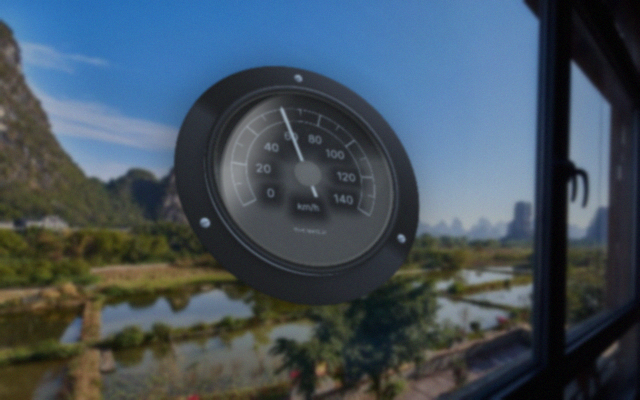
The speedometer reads 60 km/h
